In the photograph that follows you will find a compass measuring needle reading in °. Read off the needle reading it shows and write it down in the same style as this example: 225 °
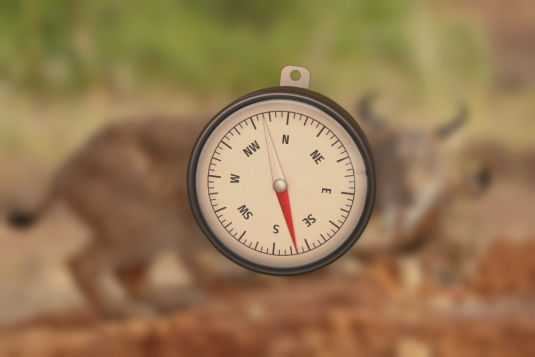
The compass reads 160 °
